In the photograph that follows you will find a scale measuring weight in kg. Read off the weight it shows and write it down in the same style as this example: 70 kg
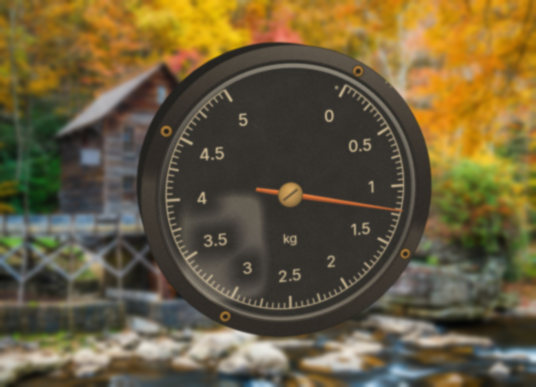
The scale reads 1.2 kg
